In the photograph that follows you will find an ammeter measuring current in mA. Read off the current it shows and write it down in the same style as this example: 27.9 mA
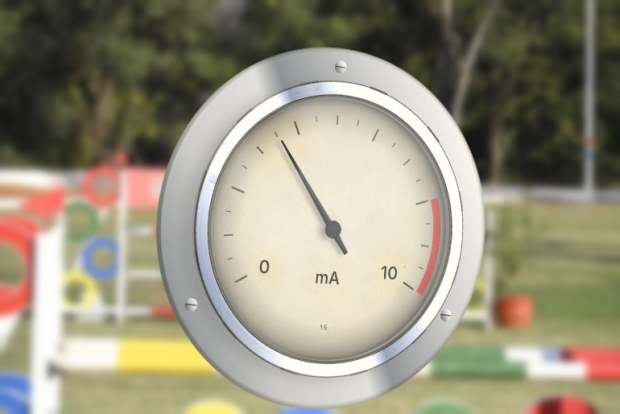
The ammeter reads 3.5 mA
